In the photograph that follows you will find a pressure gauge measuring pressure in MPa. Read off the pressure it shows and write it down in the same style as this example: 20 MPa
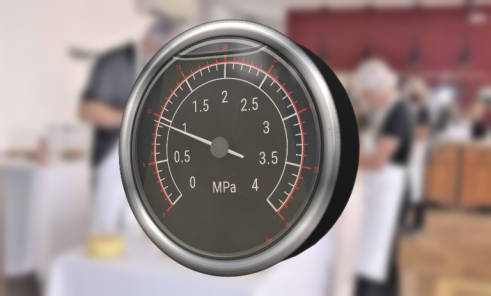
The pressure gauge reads 0.95 MPa
